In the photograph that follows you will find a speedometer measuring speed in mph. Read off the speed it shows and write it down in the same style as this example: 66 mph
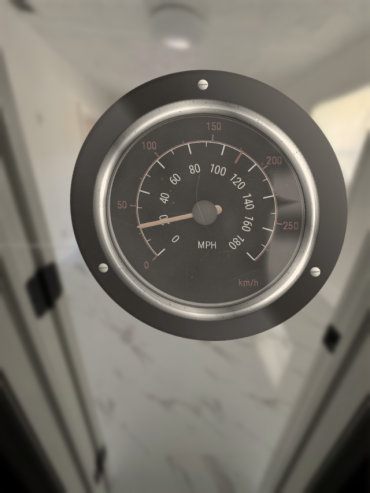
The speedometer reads 20 mph
